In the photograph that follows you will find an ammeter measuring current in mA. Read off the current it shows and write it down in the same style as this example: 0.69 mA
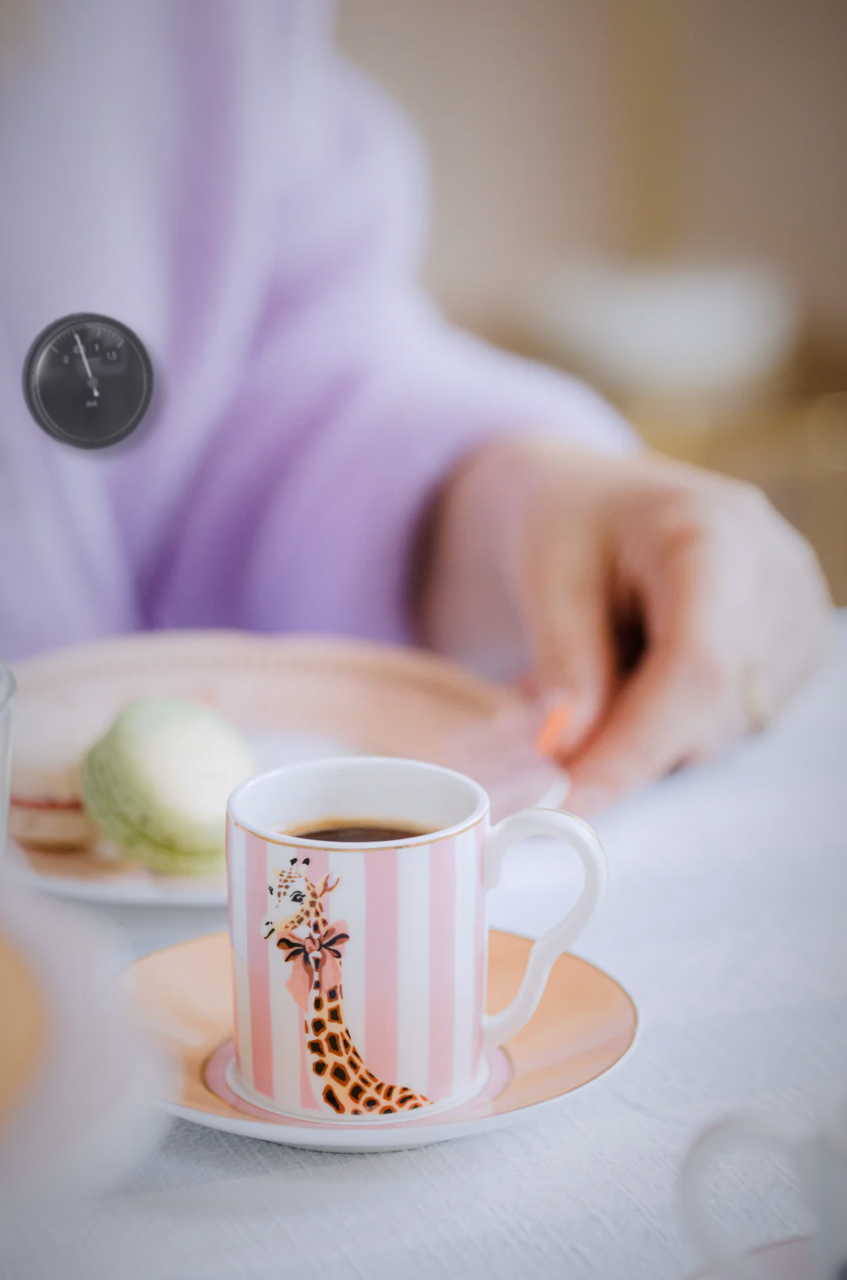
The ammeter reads 0.5 mA
